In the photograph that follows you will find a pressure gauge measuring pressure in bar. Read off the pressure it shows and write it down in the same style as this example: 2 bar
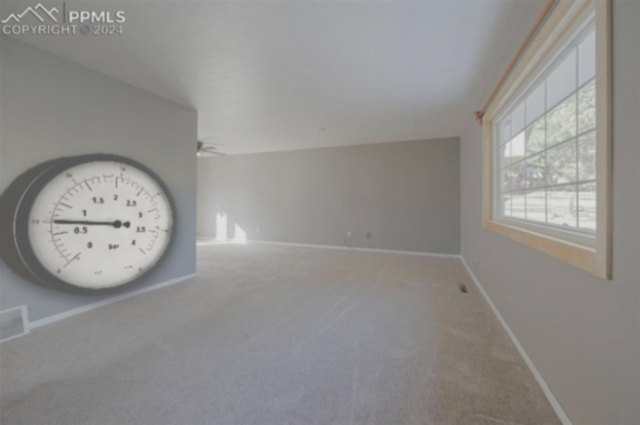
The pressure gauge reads 0.7 bar
